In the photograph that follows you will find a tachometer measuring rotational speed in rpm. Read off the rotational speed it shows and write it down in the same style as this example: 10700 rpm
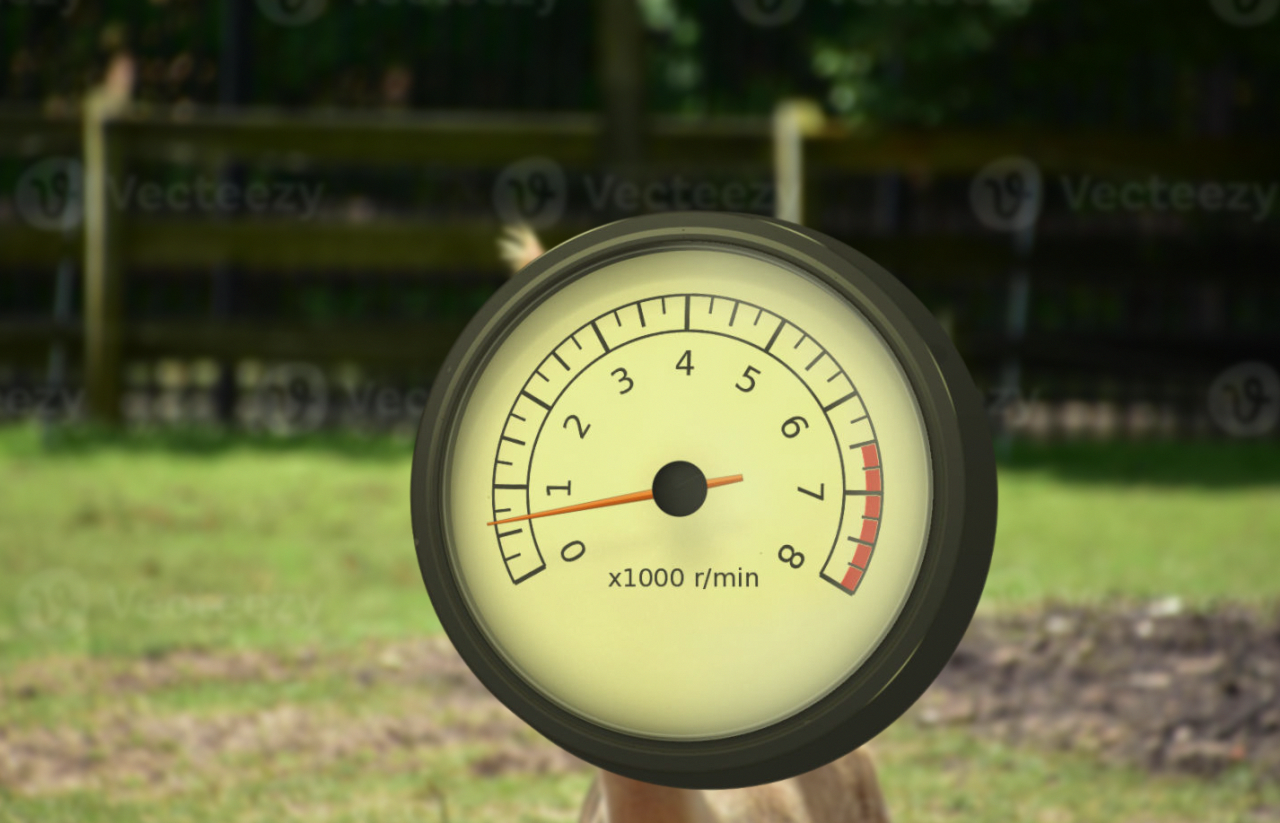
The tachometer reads 625 rpm
